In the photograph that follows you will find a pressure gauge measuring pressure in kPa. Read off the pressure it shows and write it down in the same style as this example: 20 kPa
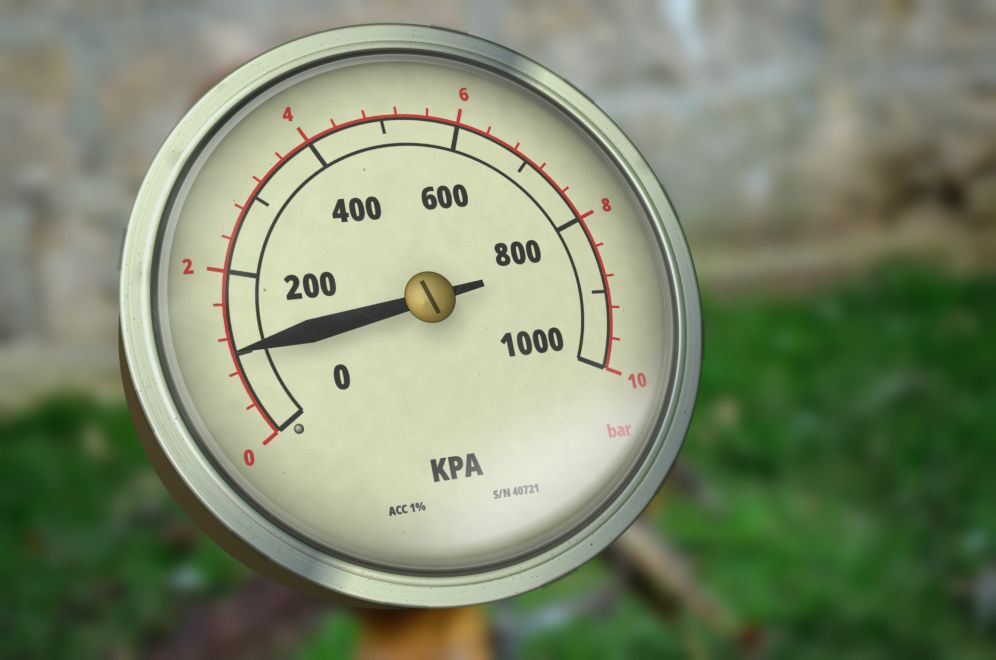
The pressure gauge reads 100 kPa
